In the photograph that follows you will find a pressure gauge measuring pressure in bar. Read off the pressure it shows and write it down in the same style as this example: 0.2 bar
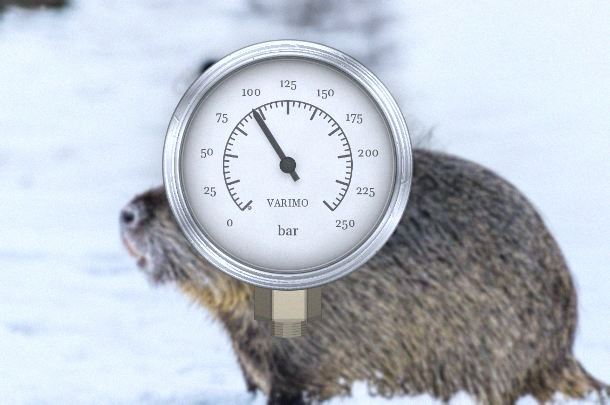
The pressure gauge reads 95 bar
